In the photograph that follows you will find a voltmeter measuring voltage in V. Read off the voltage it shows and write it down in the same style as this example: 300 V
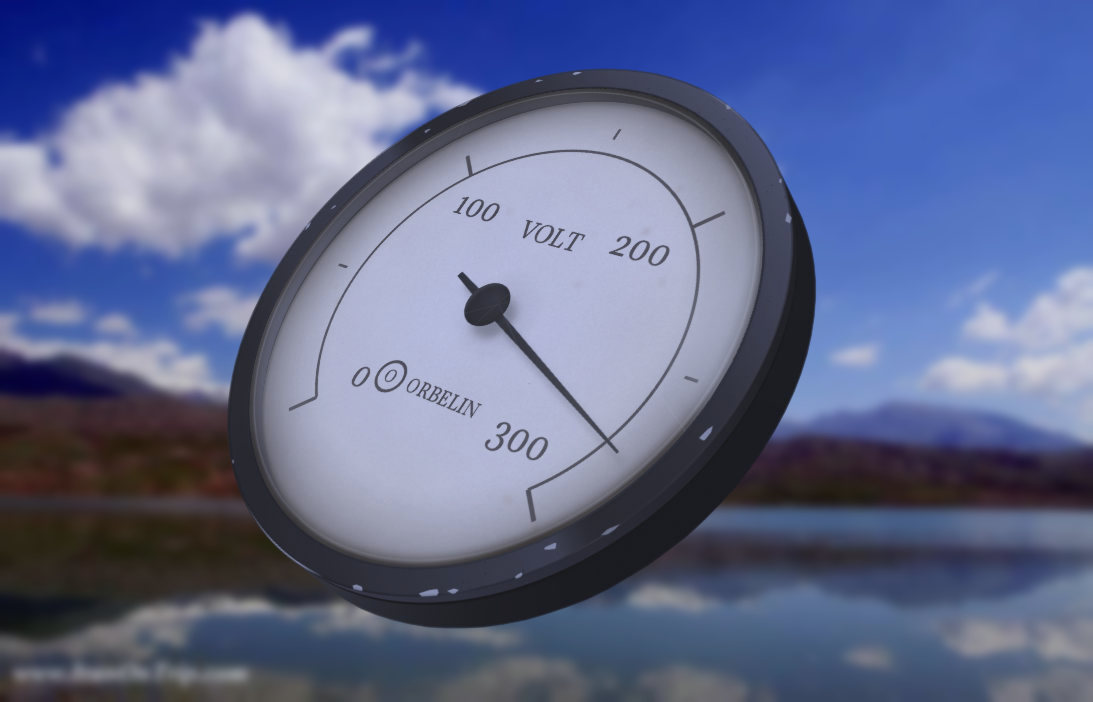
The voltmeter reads 275 V
